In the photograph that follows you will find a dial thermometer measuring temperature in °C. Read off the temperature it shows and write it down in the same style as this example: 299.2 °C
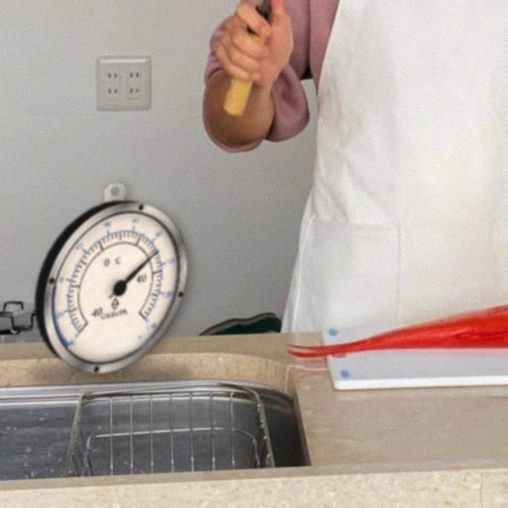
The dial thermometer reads 30 °C
